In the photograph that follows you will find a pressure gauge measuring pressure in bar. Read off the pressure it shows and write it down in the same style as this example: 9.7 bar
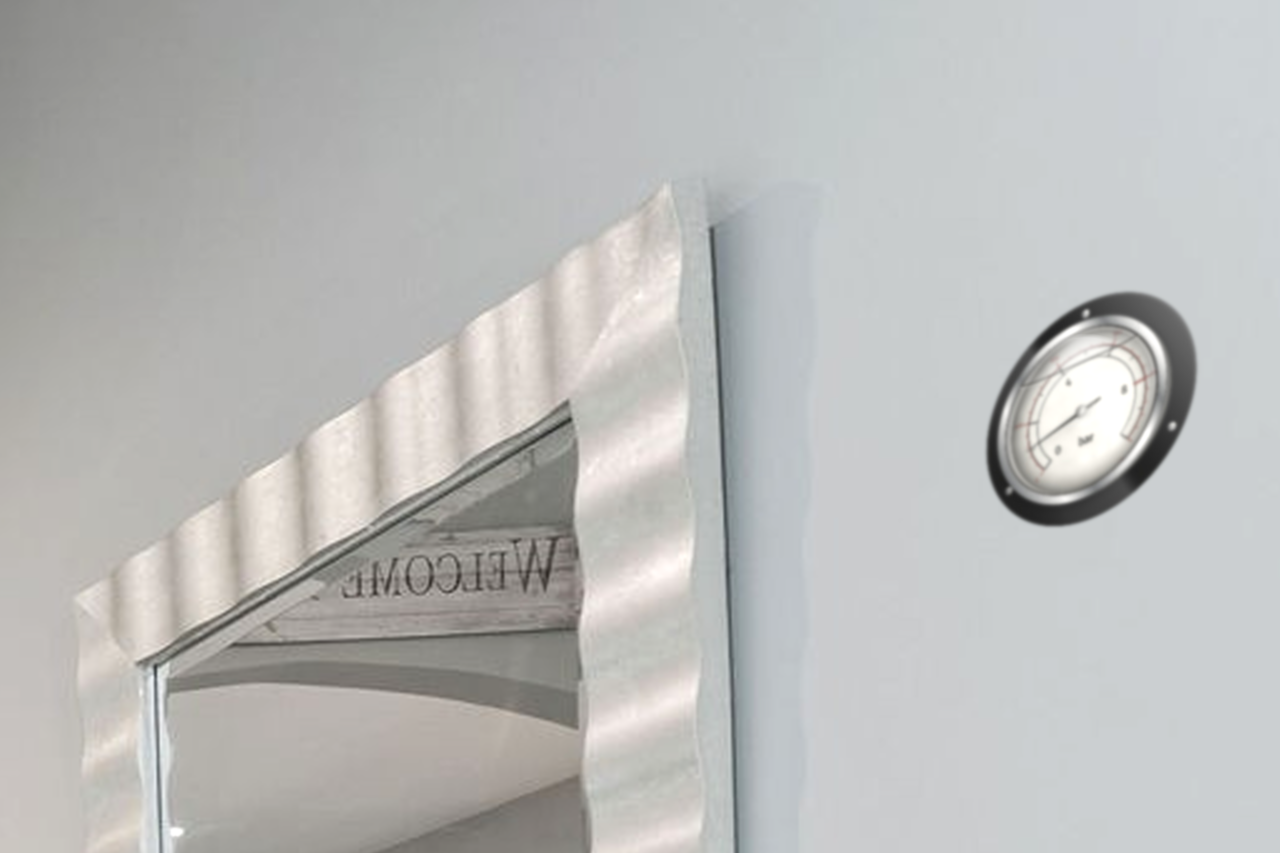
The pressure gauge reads 1 bar
